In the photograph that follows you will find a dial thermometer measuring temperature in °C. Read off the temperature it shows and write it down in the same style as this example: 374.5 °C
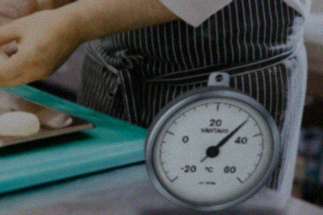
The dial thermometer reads 32 °C
